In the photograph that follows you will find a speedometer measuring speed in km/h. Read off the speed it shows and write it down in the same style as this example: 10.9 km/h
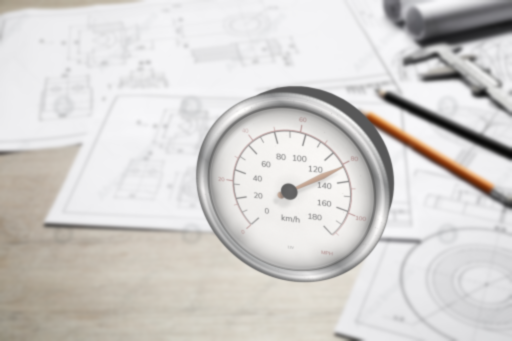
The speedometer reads 130 km/h
